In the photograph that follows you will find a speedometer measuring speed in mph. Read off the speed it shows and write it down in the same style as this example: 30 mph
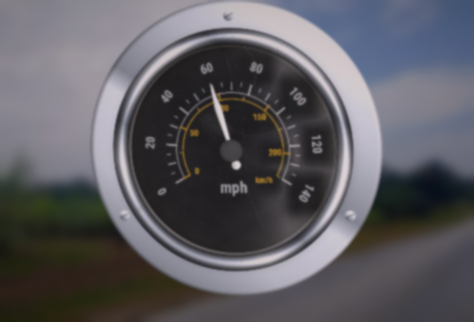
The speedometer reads 60 mph
